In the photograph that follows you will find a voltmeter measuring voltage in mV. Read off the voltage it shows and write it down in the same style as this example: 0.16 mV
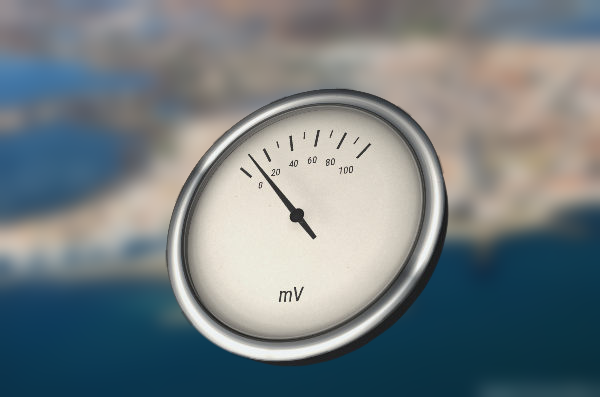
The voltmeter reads 10 mV
